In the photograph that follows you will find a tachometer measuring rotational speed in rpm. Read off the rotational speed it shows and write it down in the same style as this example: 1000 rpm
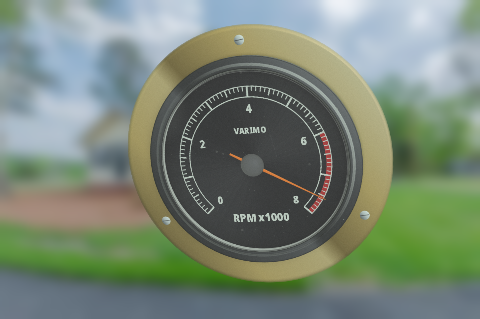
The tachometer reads 7500 rpm
